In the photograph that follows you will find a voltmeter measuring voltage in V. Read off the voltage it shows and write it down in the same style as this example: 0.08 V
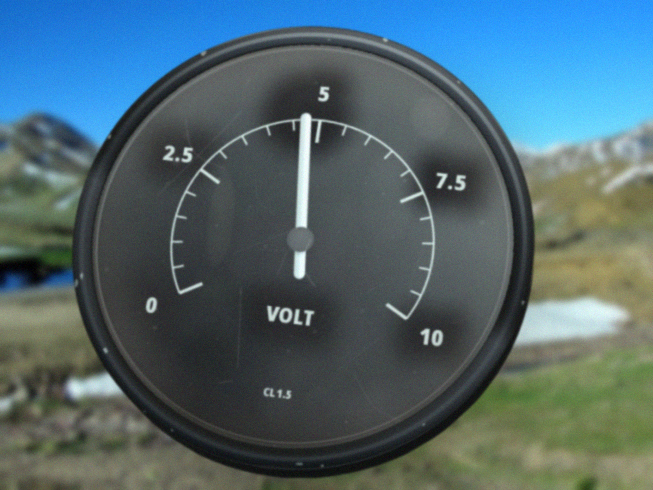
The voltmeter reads 4.75 V
